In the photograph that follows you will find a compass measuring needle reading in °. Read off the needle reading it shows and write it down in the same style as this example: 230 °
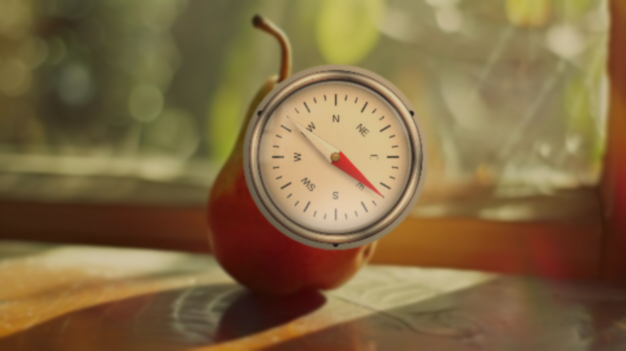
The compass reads 130 °
